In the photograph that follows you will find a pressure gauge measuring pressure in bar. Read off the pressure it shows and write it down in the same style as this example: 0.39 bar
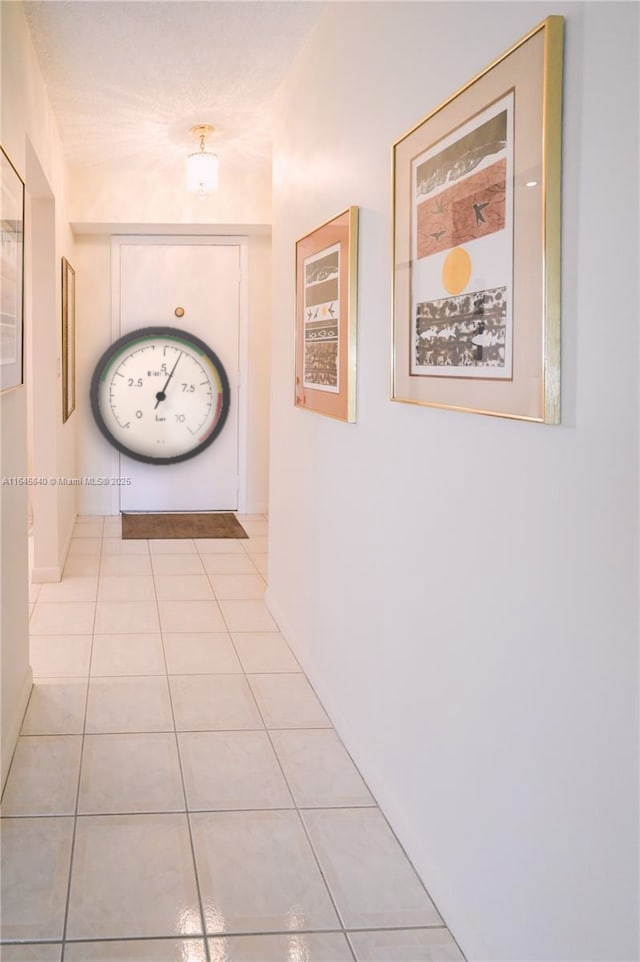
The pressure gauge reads 5.75 bar
